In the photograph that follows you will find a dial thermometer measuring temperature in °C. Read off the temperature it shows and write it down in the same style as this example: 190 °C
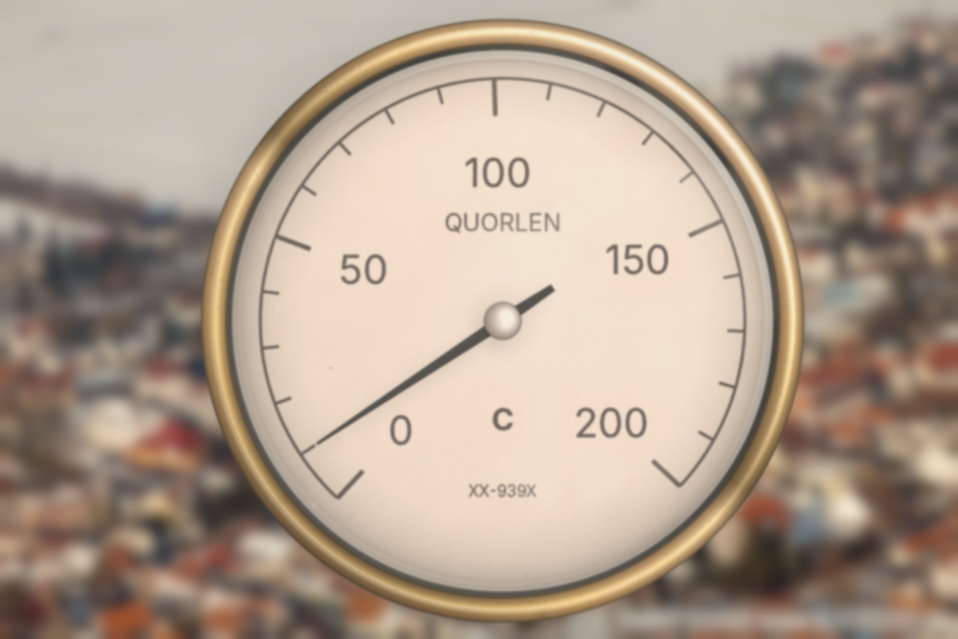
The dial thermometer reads 10 °C
